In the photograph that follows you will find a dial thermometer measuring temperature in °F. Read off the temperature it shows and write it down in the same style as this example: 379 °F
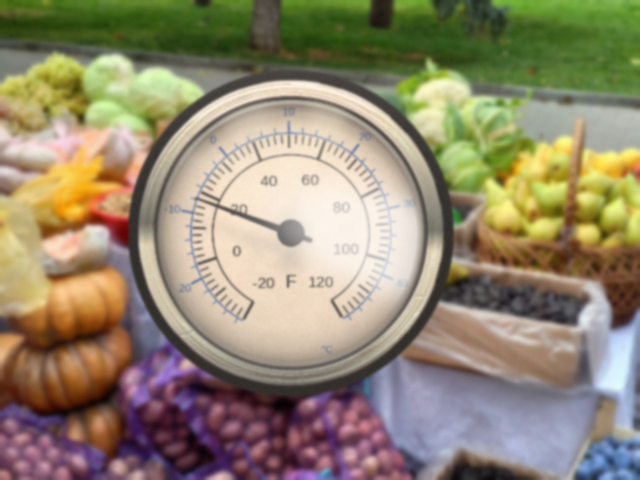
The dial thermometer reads 18 °F
